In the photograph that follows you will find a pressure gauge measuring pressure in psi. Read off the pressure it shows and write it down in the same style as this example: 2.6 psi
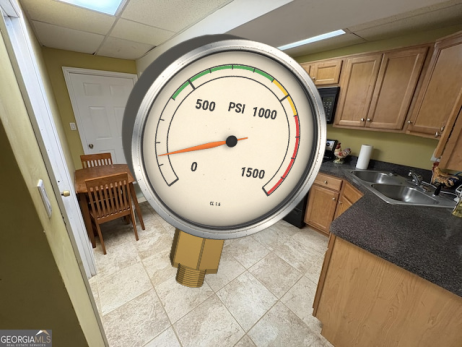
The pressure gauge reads 150 psi
